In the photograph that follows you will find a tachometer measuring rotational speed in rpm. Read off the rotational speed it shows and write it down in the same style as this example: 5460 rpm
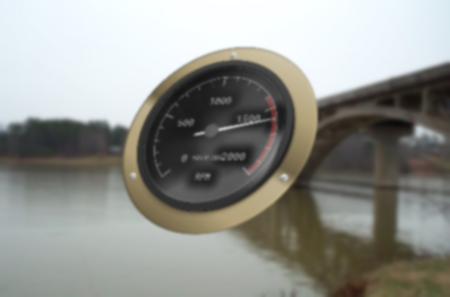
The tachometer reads 1600 rpm
